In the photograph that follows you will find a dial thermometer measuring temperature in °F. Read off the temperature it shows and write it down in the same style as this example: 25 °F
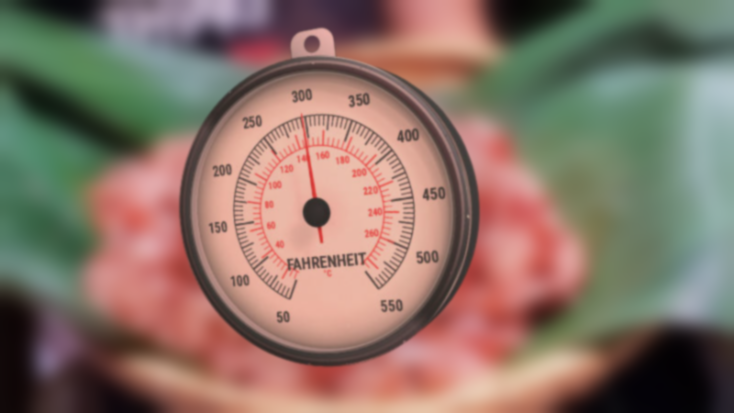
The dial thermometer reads 300 °F
